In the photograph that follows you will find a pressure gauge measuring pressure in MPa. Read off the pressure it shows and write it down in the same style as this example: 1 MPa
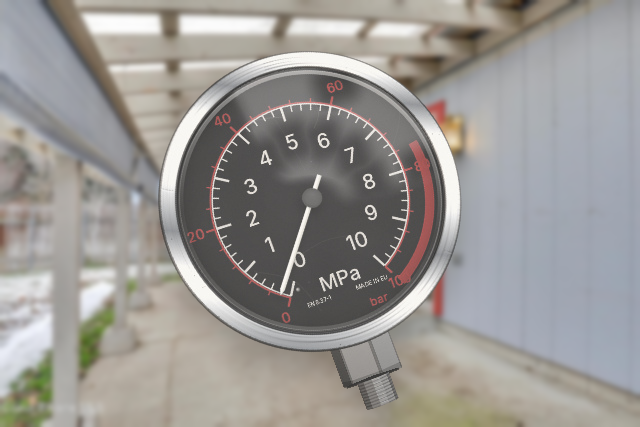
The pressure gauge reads 0.2 MPa
